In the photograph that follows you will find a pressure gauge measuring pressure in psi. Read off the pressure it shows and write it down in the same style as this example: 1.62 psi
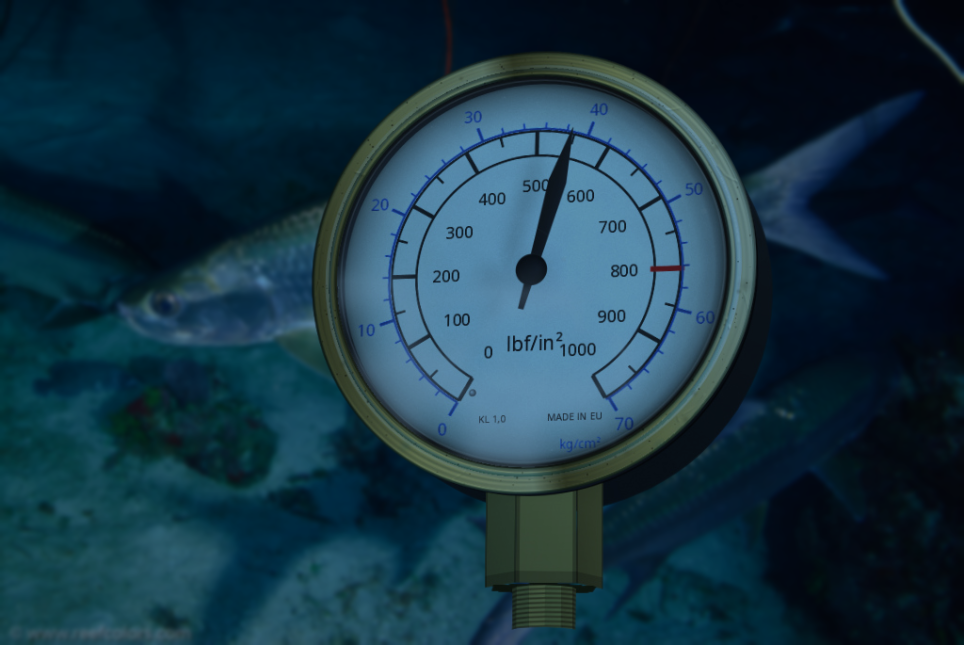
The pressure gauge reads 550 psi
